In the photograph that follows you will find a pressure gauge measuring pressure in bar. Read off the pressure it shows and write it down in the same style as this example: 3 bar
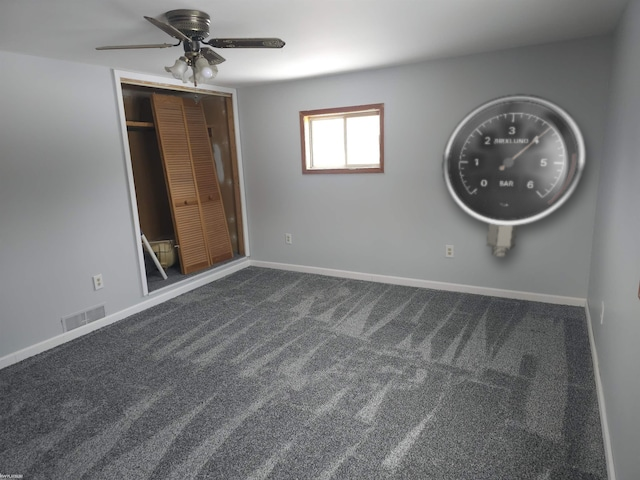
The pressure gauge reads 4 bar
